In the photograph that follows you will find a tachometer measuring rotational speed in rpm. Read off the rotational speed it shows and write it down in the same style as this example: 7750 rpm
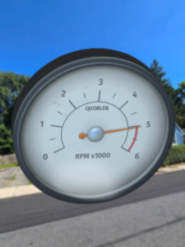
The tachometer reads 5000 rpm
